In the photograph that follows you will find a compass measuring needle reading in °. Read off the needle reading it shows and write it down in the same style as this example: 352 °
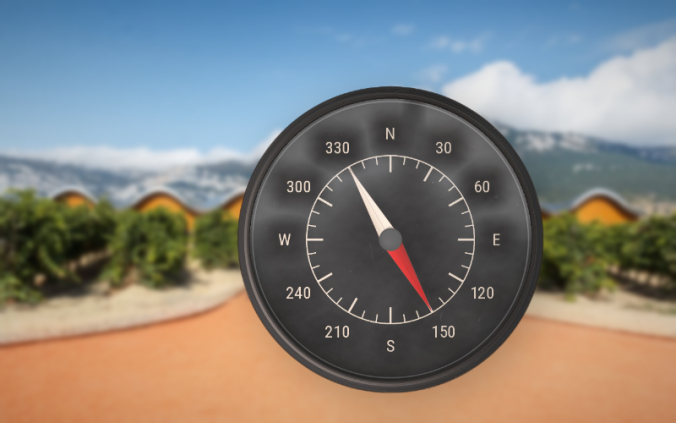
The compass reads 150 °
